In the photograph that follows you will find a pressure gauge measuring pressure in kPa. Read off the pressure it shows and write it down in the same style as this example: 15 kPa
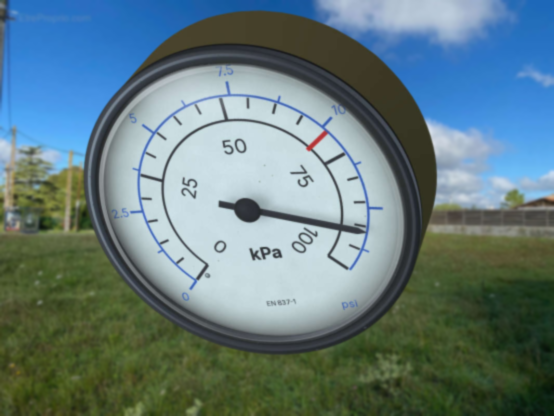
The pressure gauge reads 90 kPa
